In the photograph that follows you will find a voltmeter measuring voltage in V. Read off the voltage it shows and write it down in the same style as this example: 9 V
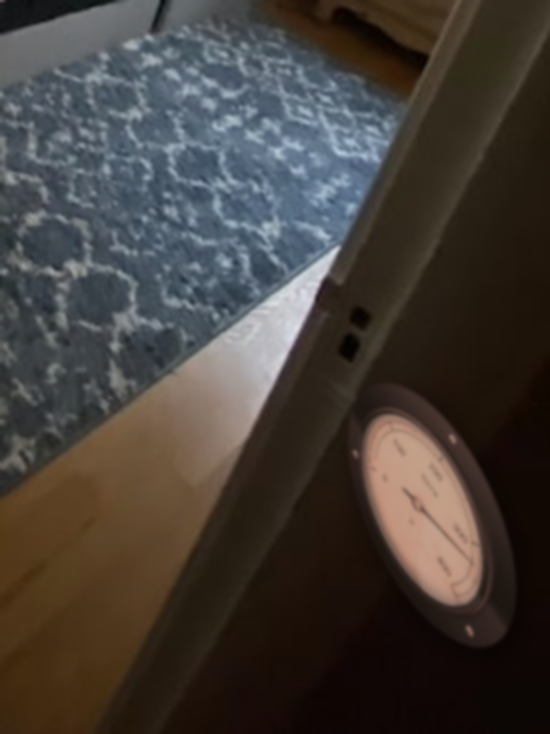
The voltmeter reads 325 V
